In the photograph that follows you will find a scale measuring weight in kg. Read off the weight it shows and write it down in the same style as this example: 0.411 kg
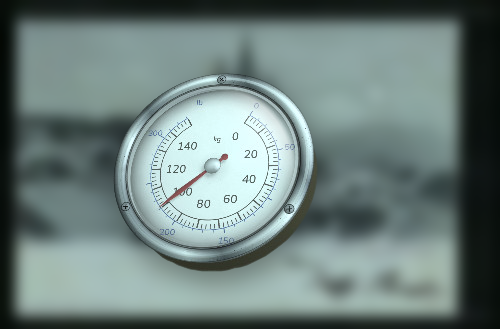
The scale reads 100 kg
